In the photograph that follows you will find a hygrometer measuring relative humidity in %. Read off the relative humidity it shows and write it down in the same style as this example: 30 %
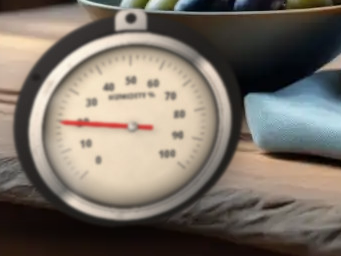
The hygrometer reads 20 %
